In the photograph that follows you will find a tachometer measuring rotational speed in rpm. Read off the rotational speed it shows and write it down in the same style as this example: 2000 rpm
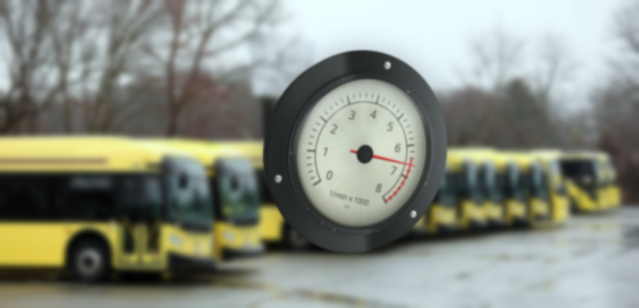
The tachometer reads 6600 rpm
